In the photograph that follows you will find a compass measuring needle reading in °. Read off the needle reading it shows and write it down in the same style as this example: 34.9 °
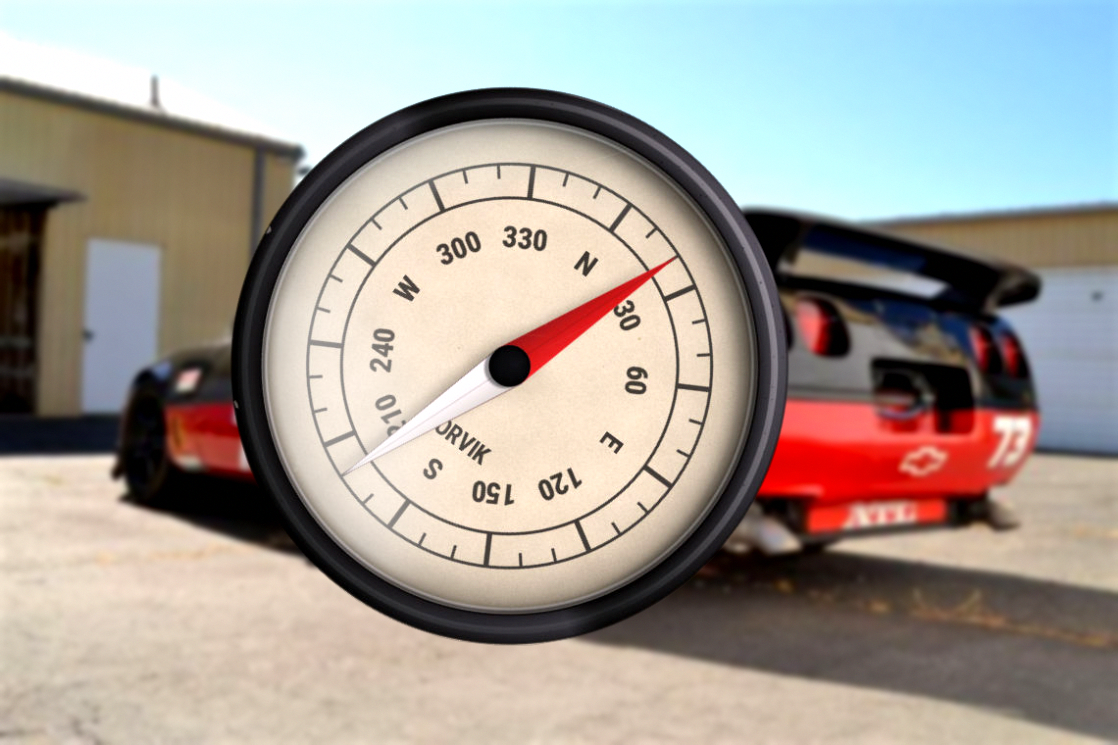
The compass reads 20 °
